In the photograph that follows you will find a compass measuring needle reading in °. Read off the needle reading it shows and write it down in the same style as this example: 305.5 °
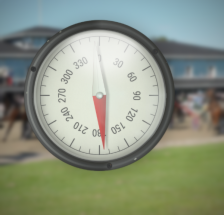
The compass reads 175 °
